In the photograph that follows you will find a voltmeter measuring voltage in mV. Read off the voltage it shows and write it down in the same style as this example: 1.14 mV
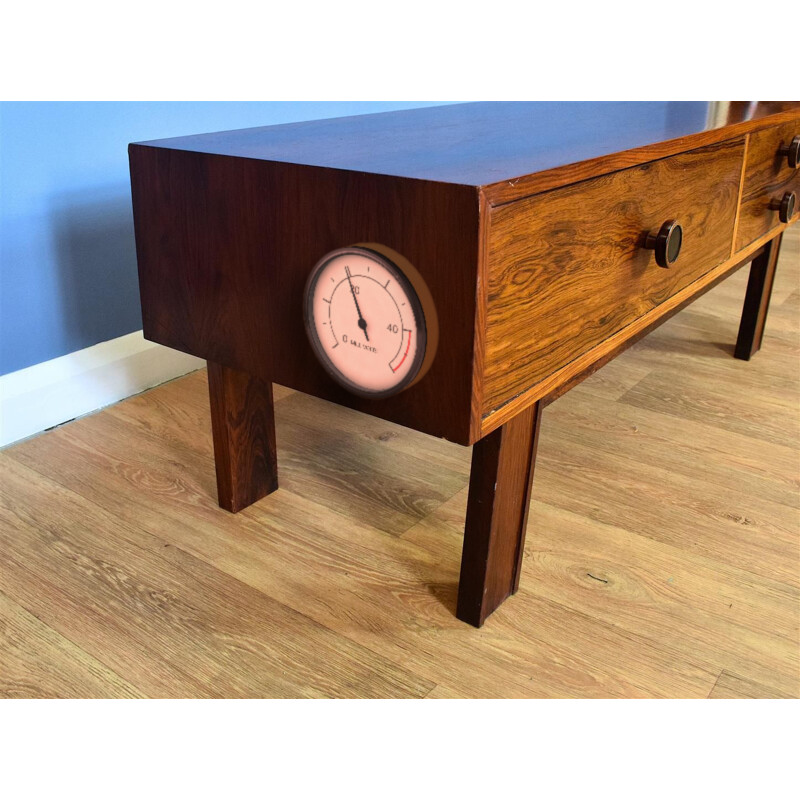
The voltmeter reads 20 mV
